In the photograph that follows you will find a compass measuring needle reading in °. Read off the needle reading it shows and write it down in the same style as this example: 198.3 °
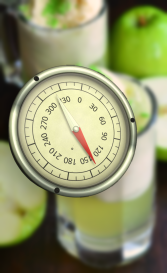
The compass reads 140 °
